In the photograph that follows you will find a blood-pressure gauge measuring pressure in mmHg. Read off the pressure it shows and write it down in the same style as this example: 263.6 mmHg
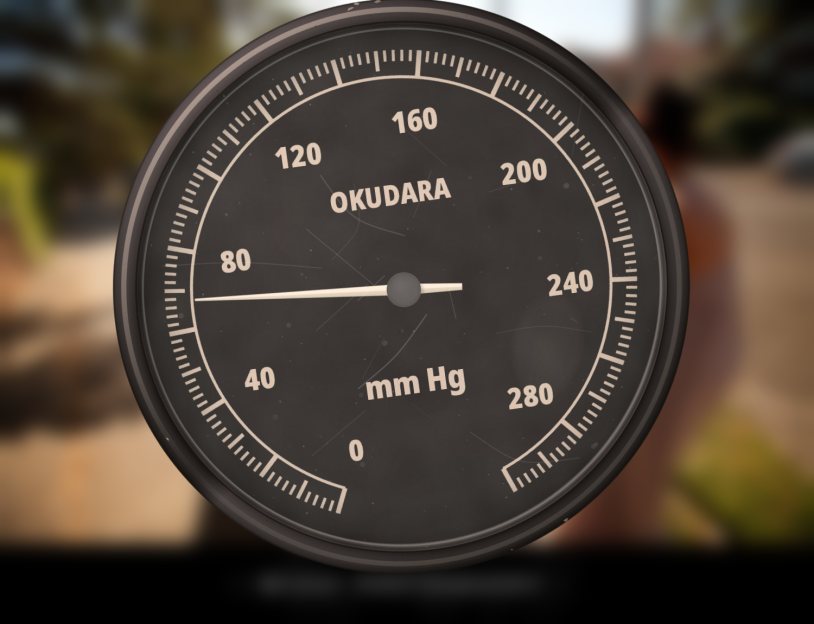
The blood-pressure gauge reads 68 mmHg
